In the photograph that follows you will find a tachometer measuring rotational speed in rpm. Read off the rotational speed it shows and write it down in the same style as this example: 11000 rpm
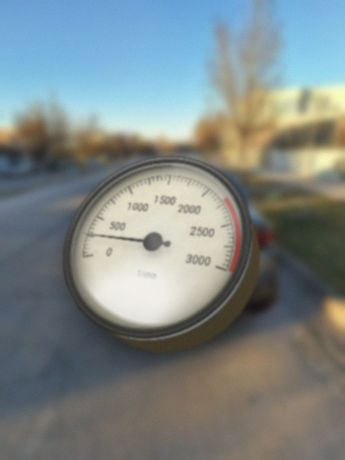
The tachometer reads 250 rpm
